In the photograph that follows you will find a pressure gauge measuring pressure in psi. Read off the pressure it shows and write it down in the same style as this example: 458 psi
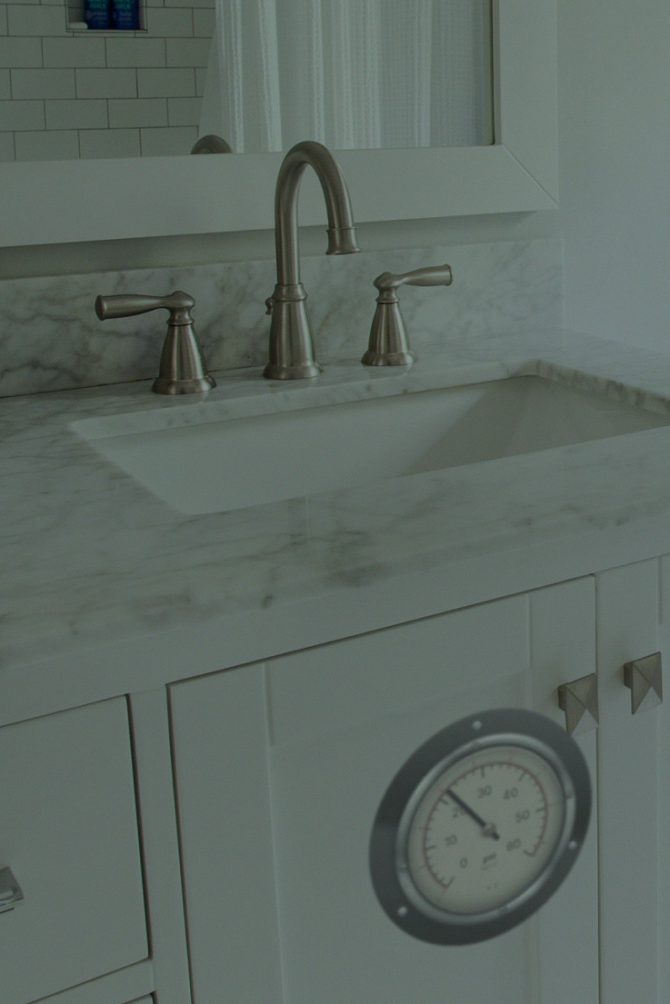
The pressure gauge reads 22 psi
